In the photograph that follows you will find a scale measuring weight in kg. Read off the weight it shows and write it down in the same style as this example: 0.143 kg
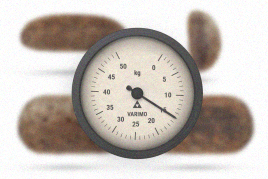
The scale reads 15 kg
